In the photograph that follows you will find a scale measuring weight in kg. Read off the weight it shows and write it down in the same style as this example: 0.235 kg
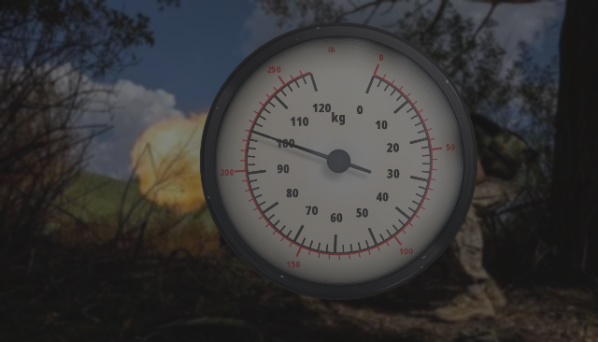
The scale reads 100 kg
